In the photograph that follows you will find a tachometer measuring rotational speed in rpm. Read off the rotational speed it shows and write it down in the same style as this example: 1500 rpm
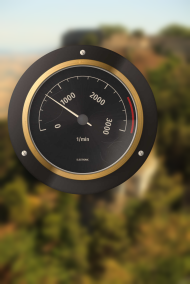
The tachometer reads 700 rpm
